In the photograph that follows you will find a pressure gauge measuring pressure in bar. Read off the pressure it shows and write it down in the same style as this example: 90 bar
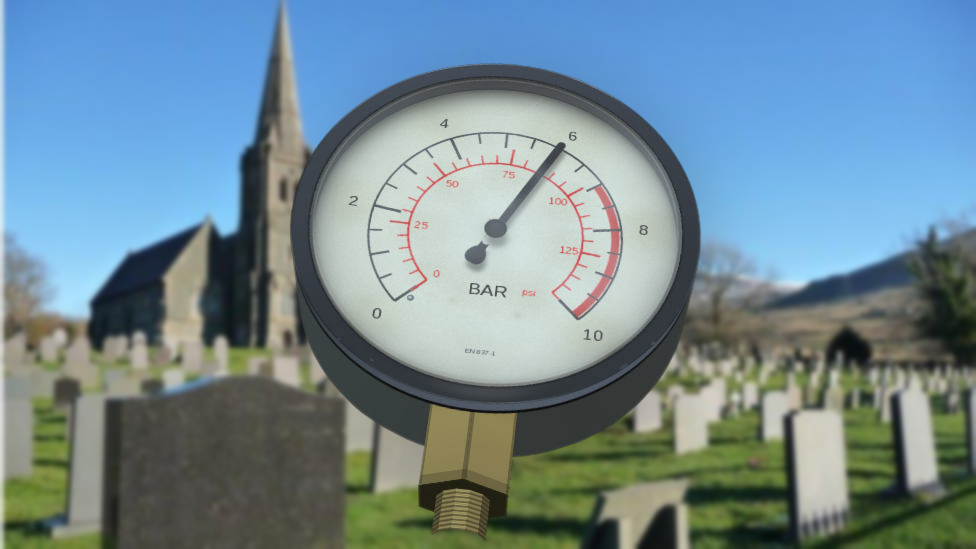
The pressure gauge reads 6 bar
